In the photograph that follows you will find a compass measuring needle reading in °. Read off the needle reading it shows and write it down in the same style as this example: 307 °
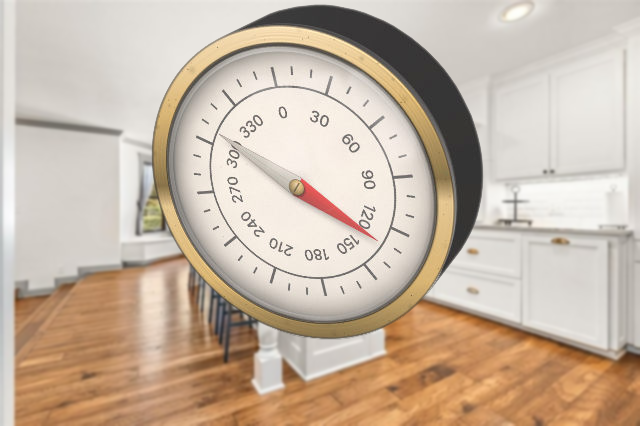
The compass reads 130 °
